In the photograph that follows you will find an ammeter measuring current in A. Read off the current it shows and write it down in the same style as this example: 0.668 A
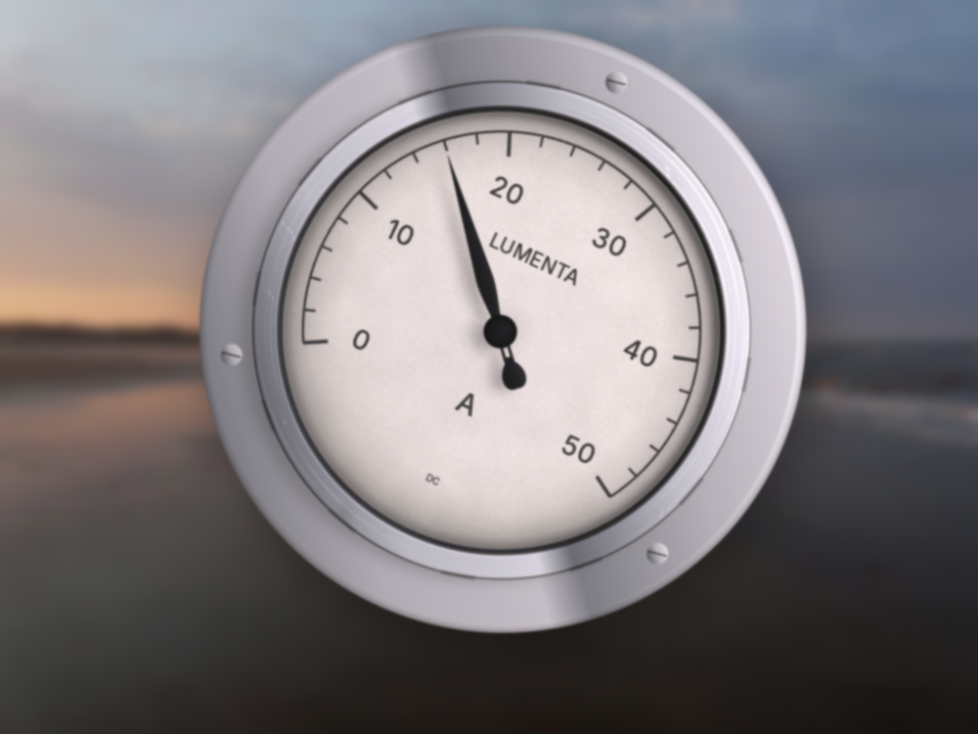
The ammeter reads 16 A
